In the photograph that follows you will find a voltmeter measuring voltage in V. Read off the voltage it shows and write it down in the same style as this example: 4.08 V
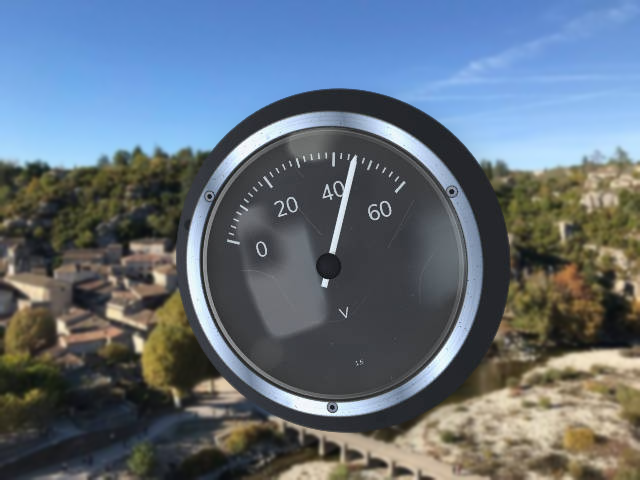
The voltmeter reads 46 V
